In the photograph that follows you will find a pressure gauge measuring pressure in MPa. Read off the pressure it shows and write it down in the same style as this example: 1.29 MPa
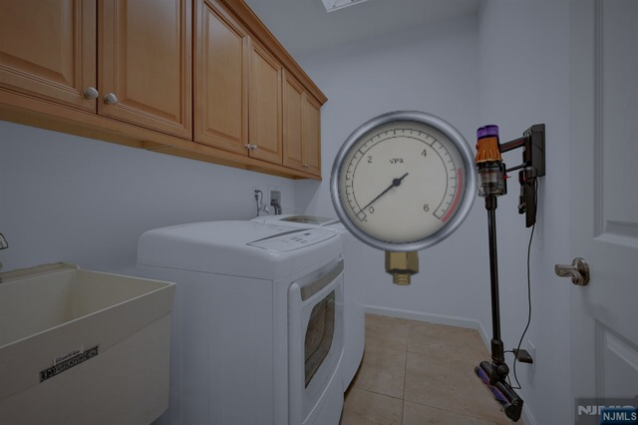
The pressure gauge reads 0.2 MPa
